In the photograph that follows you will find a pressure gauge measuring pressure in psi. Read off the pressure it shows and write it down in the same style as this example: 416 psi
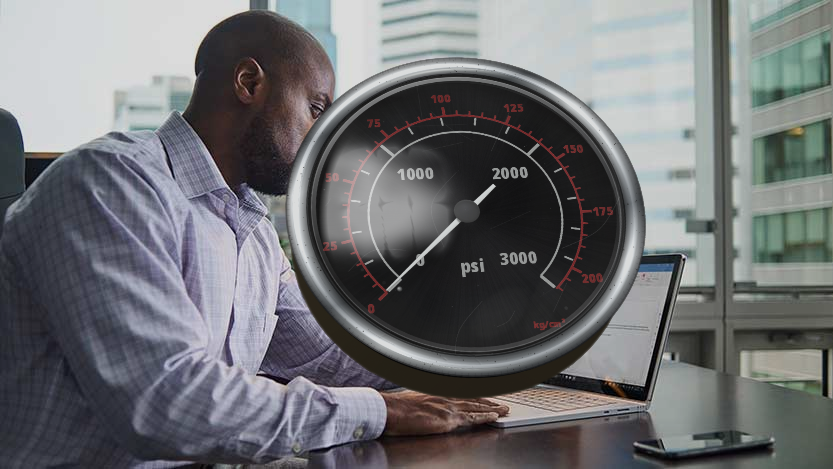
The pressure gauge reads 0 psi
